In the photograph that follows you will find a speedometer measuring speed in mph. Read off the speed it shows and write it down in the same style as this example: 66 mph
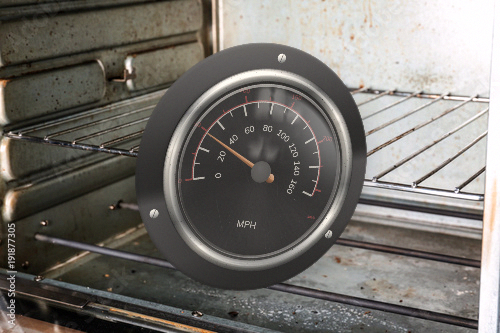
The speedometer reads 30 mph
